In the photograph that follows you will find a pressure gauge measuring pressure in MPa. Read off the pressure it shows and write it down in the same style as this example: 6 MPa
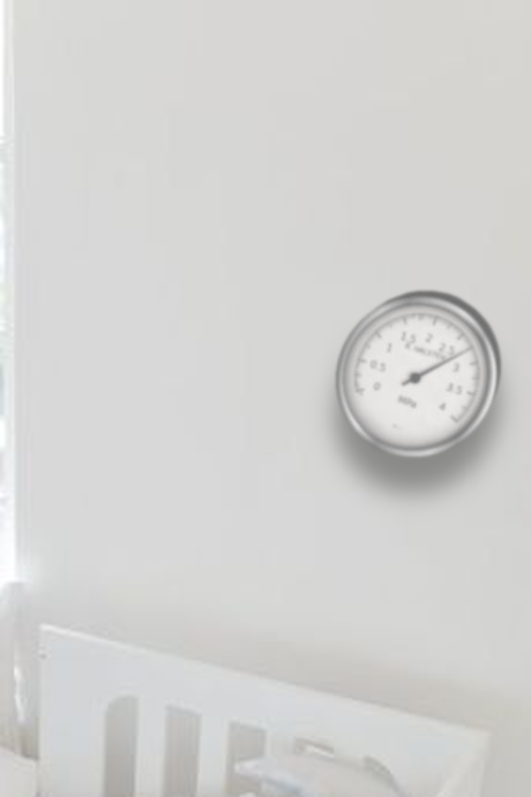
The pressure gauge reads 2.75 MPa
